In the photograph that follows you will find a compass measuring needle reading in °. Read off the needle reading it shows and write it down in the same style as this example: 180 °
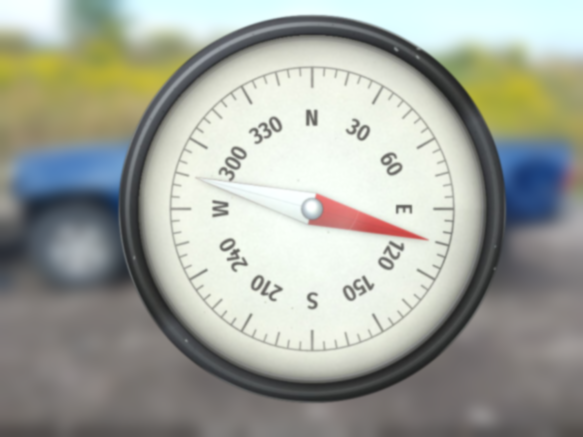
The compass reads 105 °
